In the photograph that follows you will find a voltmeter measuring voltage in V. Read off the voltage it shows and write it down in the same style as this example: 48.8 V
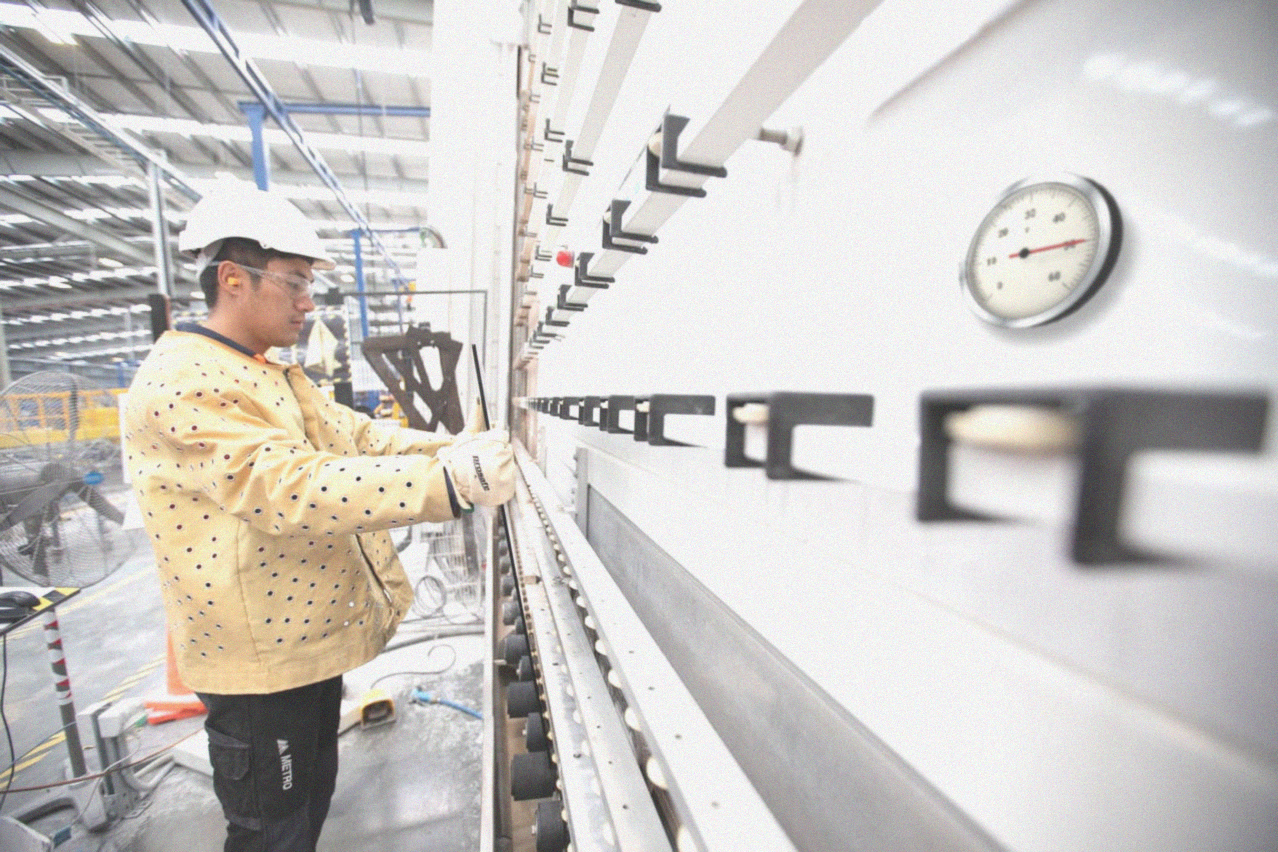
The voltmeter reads 50 V
